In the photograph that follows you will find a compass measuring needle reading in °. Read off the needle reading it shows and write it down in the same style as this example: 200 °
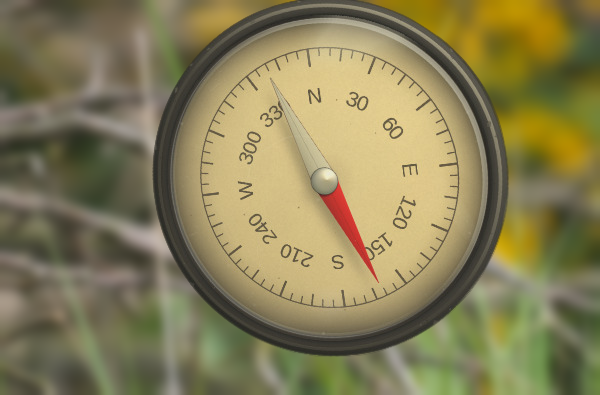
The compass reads 160 °
